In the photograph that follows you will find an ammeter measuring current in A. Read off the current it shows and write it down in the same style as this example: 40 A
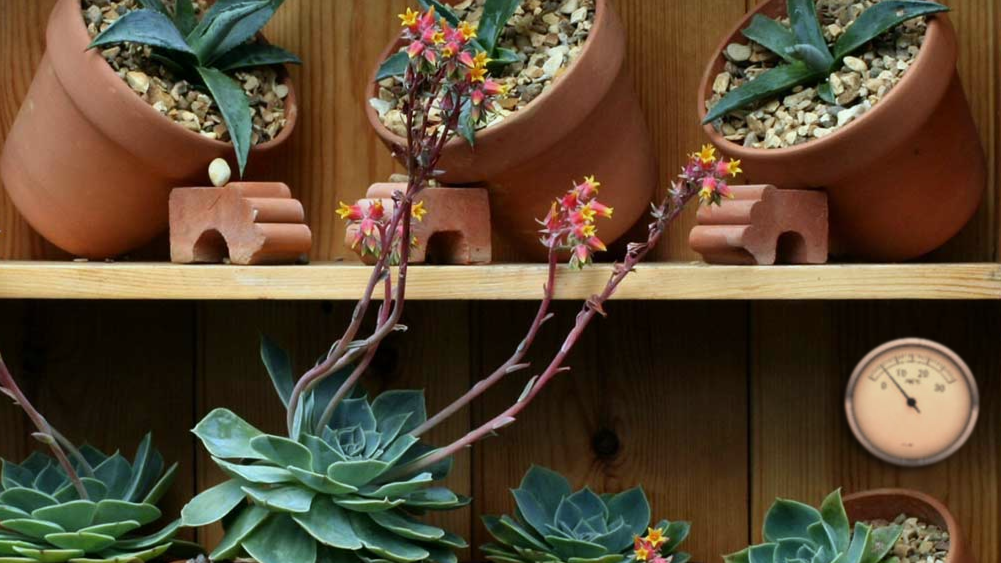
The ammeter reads 5 A
